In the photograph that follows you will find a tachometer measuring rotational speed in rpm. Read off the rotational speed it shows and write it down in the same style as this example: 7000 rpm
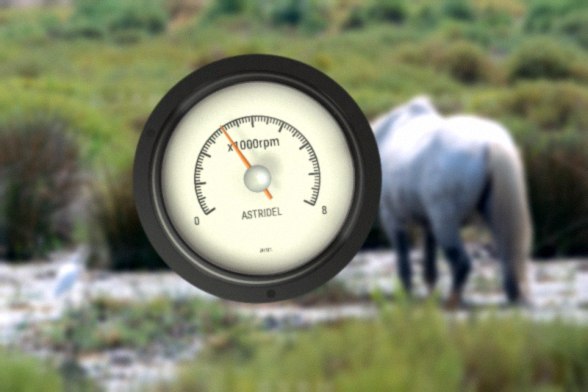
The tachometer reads 3000 rpm
